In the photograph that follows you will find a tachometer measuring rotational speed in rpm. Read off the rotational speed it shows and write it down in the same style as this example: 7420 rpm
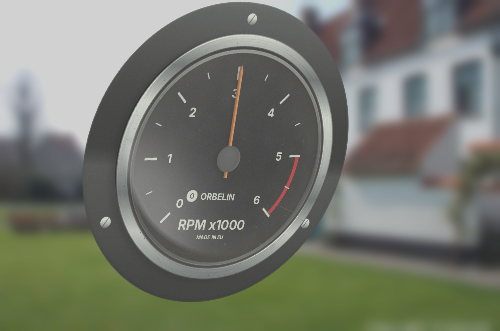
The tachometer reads 3000 rpm
